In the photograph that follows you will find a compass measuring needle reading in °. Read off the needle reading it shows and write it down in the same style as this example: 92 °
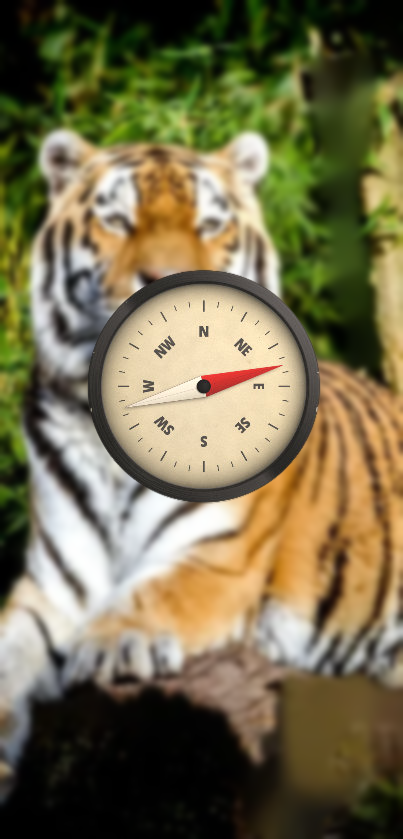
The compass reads 75 °
